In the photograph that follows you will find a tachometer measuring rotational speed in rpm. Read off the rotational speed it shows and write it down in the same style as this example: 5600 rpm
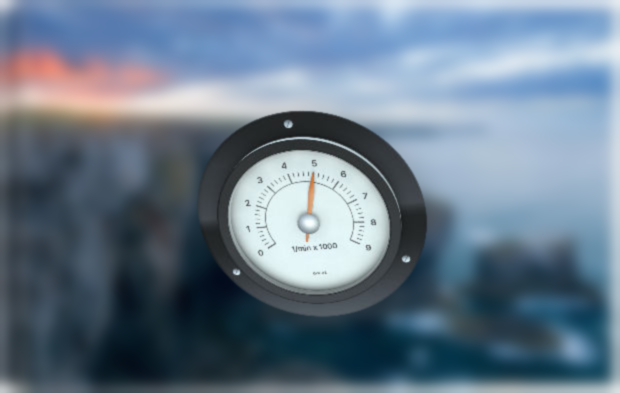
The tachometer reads 5000 rpm
